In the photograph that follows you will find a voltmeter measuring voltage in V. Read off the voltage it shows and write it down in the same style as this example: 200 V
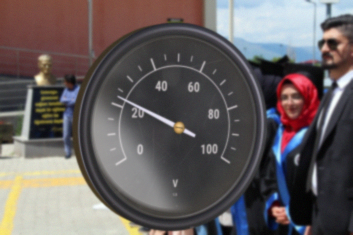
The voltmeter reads 22.5 V
